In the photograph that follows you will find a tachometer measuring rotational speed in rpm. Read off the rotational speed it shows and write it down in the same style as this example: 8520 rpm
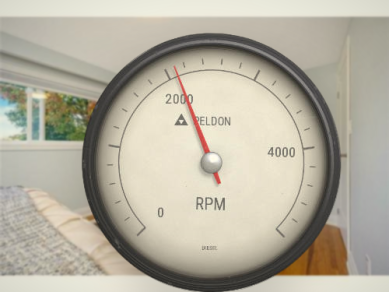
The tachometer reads 2100 rpm
